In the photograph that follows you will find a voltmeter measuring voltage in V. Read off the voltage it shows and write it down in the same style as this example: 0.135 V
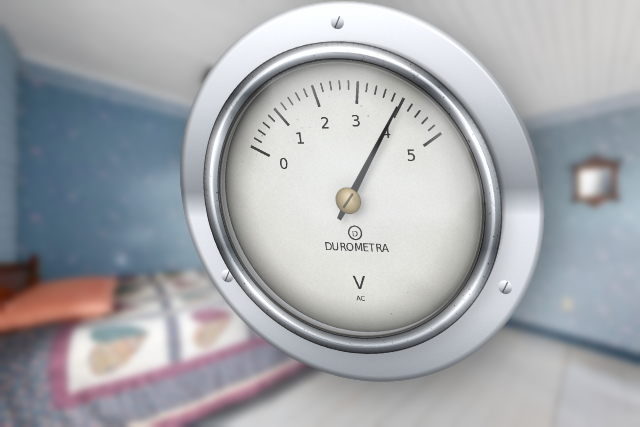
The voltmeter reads 4 V
